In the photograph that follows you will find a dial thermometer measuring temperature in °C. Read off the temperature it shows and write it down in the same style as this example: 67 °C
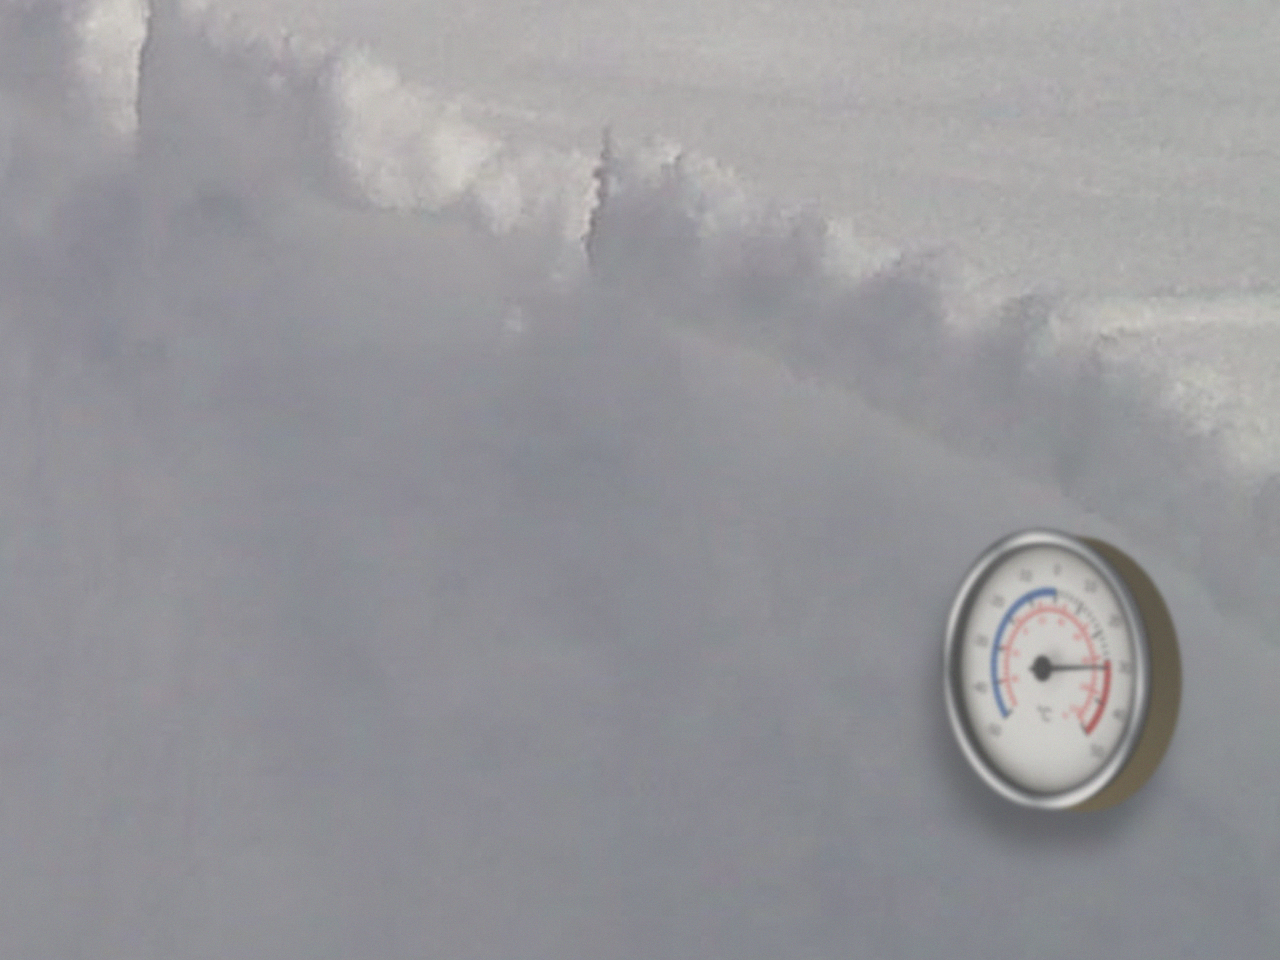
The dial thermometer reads 30 °C
